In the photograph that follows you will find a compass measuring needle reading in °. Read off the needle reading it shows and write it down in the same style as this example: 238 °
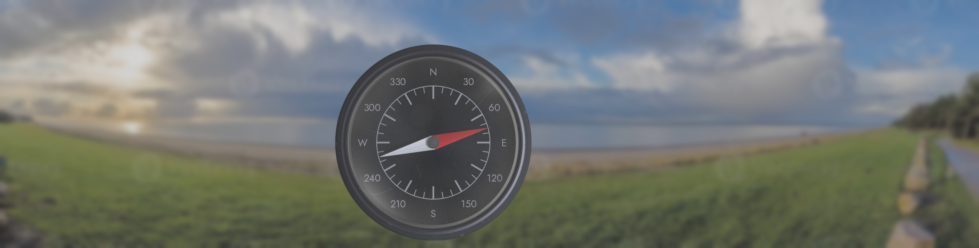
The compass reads 75 °
